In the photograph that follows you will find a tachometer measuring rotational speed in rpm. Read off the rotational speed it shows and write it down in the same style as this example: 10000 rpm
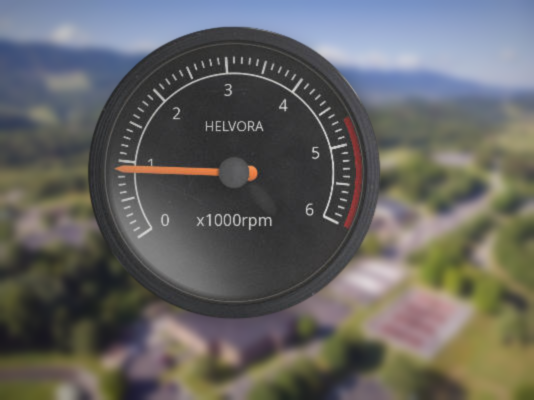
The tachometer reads 900 rpm
